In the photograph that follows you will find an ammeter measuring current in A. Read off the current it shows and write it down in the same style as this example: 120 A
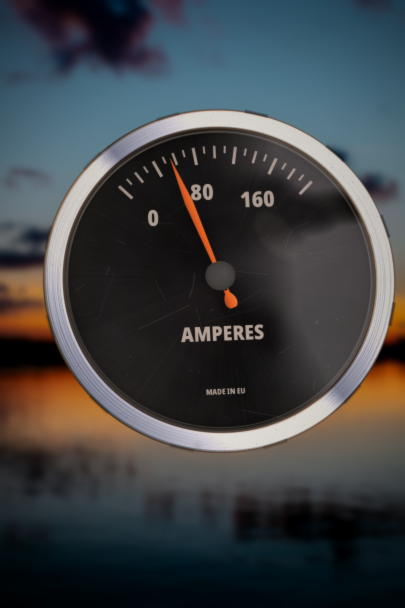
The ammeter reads 55 A
